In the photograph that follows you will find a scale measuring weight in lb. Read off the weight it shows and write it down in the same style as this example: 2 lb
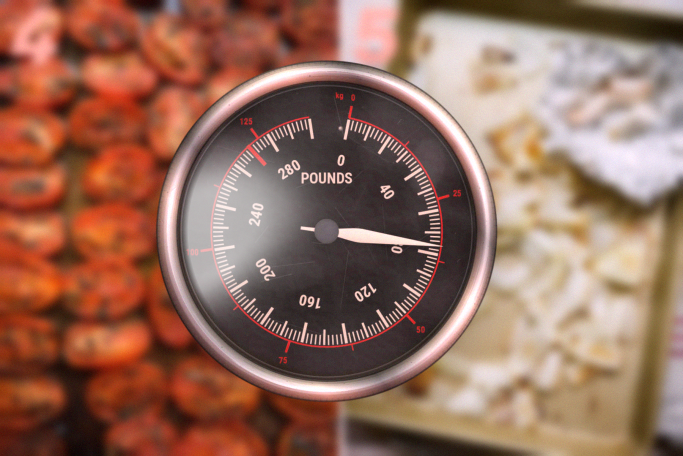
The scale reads 76 lb
